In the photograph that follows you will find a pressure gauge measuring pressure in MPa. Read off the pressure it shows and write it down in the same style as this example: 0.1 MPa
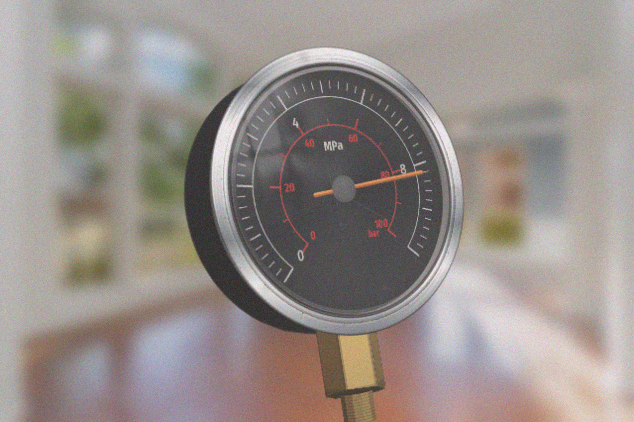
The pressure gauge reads 8.2 MPa
